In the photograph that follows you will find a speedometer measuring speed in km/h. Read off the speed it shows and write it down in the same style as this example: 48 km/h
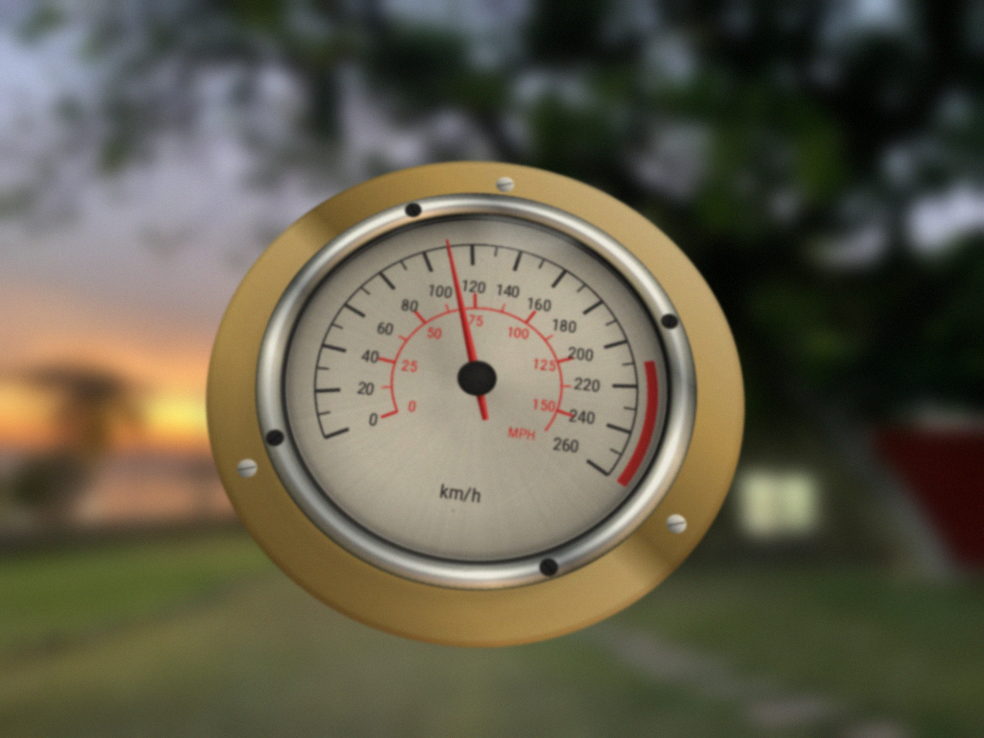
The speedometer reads 110 km/h
